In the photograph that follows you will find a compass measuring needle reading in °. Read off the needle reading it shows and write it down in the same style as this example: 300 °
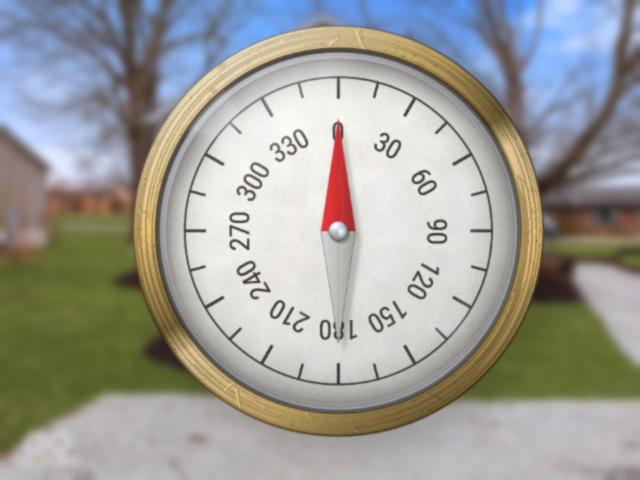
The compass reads 0 °
